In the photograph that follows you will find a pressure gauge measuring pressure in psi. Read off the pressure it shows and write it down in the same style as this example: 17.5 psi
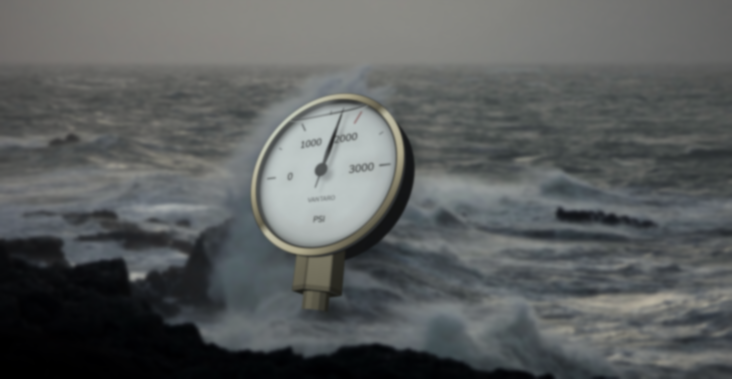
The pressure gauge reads 1750 psi
